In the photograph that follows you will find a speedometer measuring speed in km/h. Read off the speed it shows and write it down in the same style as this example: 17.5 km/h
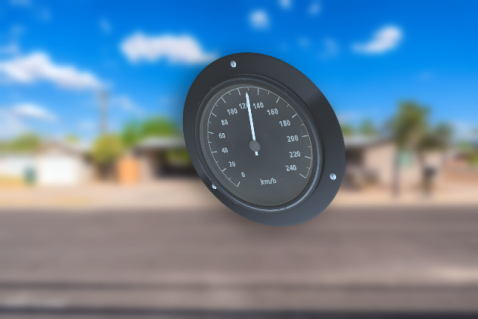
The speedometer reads 130 km/h
